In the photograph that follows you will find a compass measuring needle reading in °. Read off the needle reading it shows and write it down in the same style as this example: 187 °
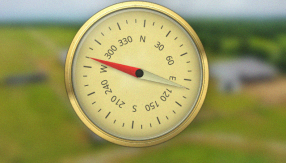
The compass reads 280 °
